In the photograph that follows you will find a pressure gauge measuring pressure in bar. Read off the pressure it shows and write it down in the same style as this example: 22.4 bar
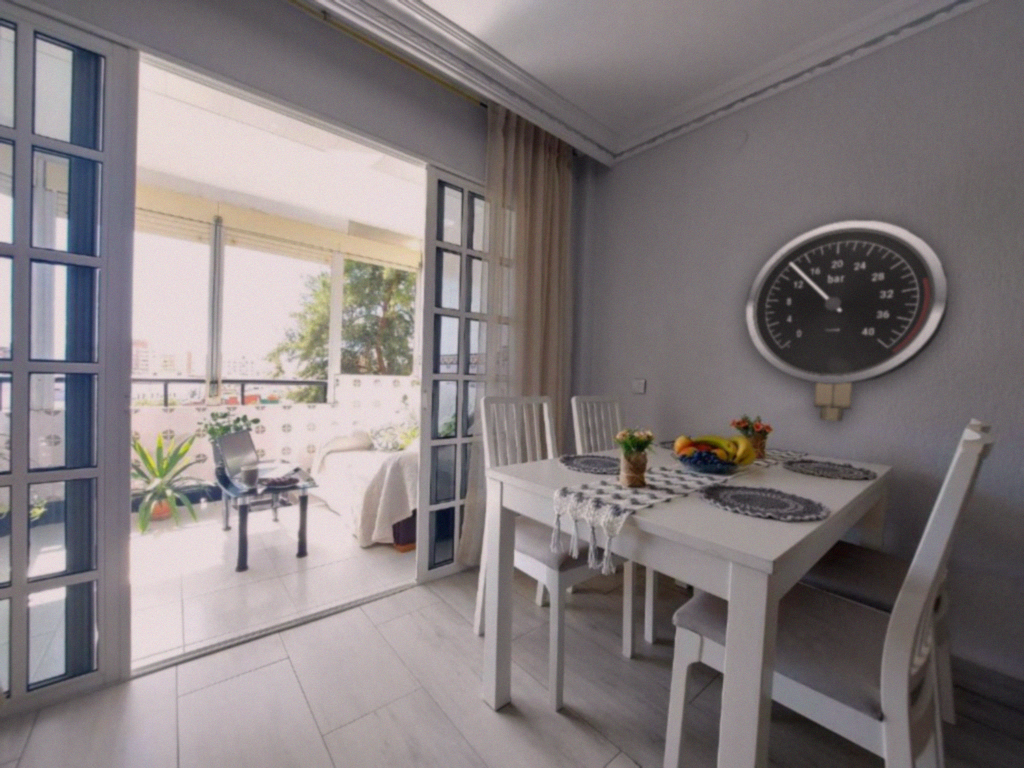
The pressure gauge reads 14 bar
